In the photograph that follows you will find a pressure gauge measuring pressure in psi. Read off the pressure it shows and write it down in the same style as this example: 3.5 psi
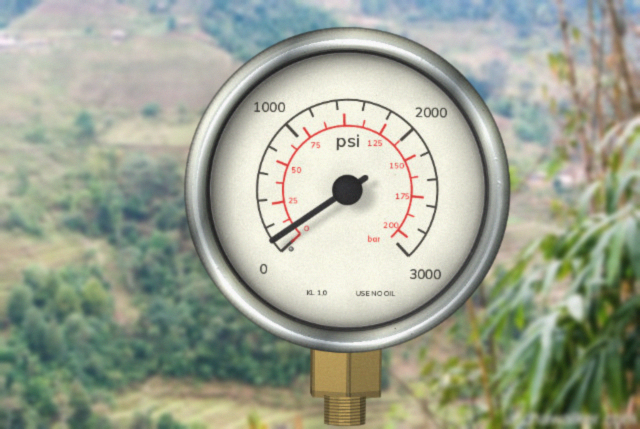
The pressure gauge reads 100 psi
